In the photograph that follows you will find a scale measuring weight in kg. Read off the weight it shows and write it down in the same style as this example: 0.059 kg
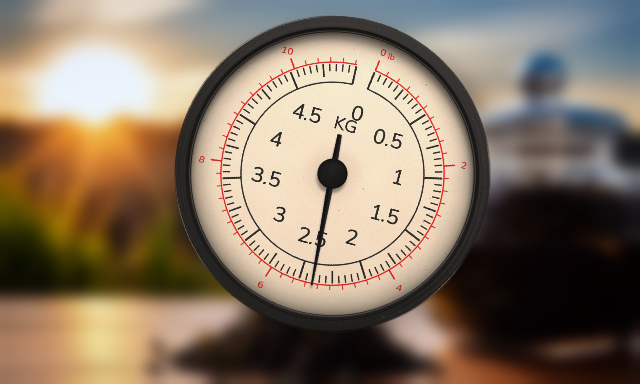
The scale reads 2.4 kg
